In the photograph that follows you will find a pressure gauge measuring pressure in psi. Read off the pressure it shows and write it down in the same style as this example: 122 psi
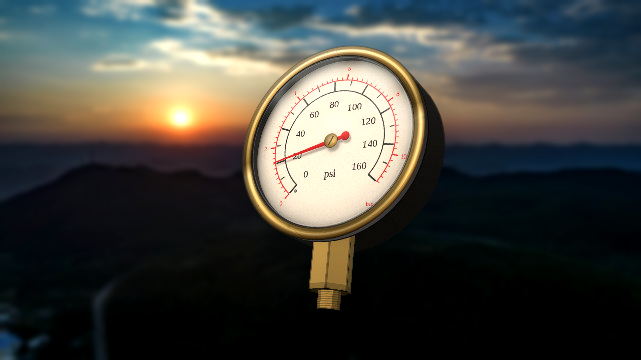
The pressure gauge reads 20 psi
